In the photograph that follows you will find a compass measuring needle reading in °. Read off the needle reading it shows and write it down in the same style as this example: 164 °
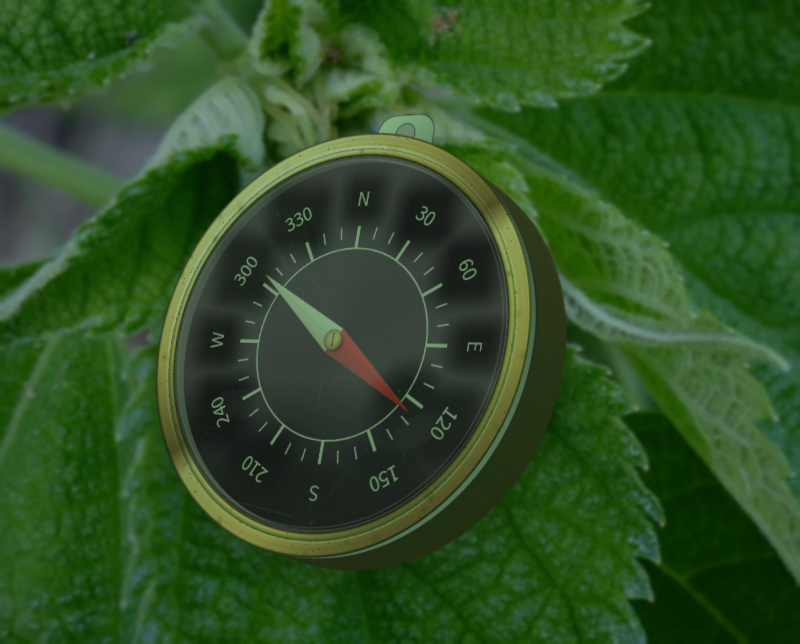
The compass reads 125 °
